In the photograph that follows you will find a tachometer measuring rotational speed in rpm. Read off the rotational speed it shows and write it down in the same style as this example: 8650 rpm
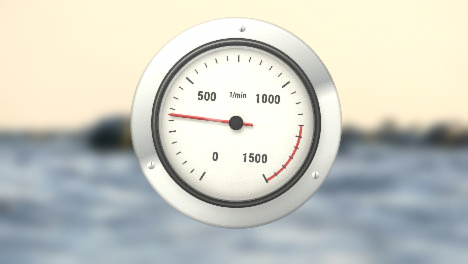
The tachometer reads 325 rpm
